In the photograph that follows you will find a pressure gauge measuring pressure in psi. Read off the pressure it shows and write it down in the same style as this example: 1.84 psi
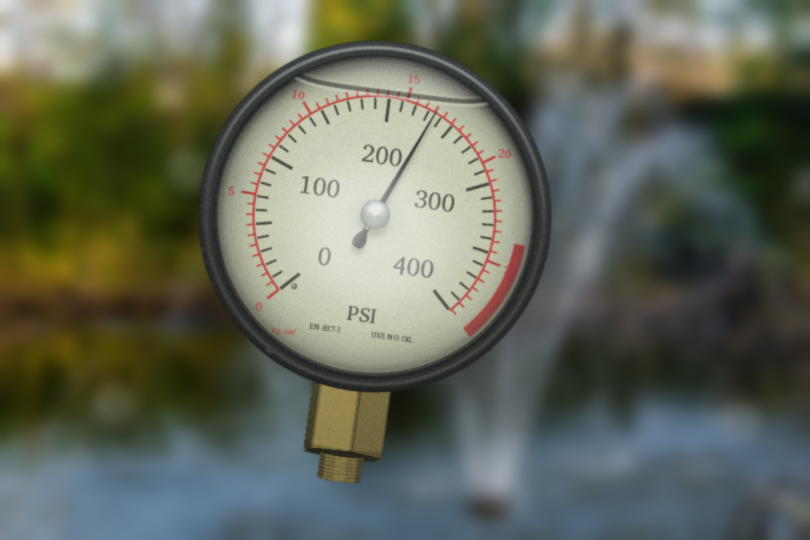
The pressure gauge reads 235 psi
